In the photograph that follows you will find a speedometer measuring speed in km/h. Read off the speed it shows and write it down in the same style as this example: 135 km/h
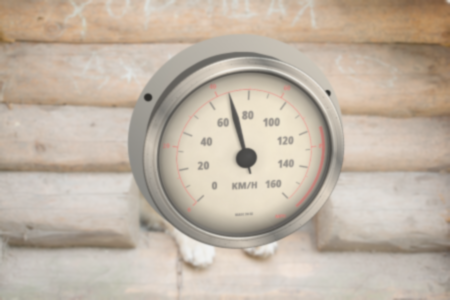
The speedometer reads 70 km/h
